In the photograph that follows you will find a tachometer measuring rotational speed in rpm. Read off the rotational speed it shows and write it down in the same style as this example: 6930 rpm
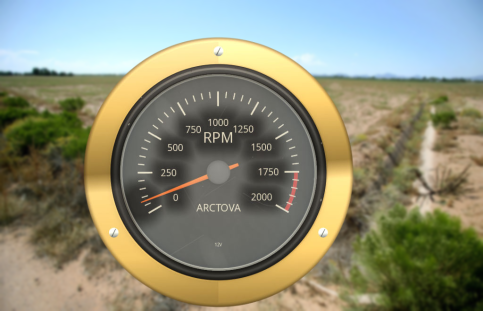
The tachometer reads 75 rpm
